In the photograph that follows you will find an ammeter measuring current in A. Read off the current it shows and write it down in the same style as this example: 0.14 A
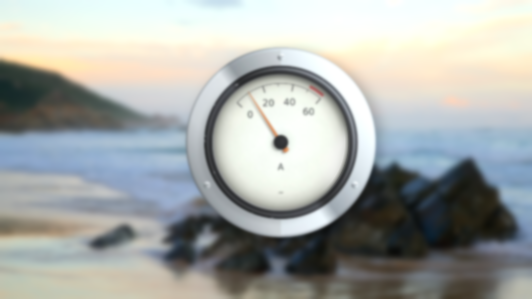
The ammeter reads 10 A
